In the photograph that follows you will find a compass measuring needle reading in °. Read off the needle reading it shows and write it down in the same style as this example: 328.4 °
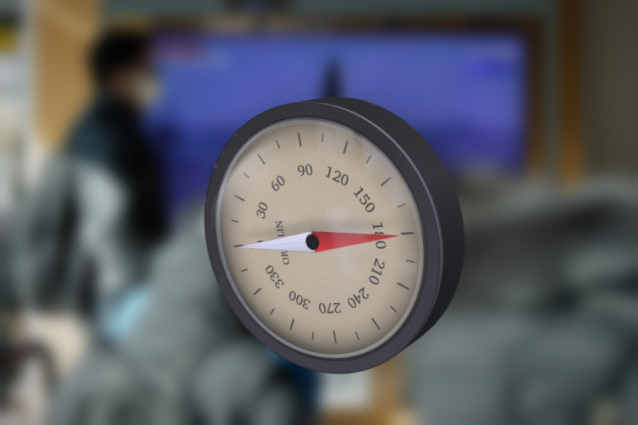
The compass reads 180 °
